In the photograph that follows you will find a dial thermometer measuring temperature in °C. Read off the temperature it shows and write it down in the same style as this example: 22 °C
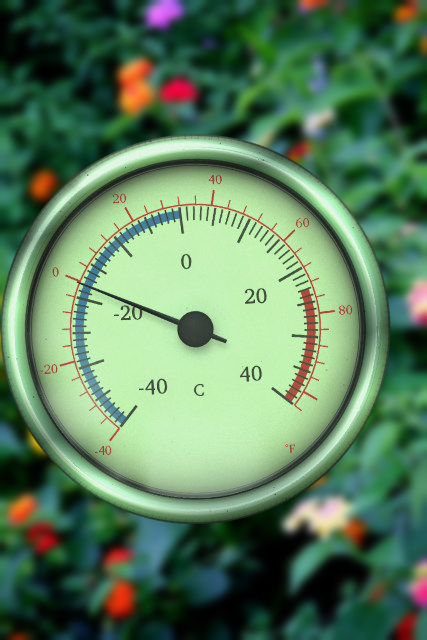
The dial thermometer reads -18 °C
